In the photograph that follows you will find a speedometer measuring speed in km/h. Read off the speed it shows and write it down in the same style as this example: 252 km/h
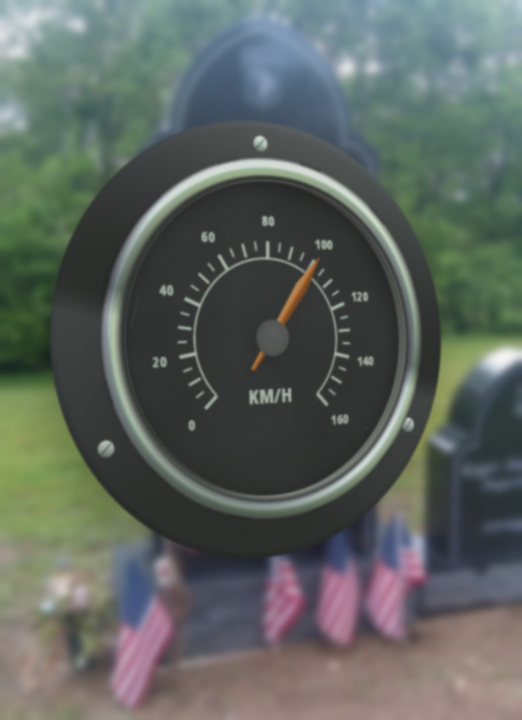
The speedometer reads 100 km/h
